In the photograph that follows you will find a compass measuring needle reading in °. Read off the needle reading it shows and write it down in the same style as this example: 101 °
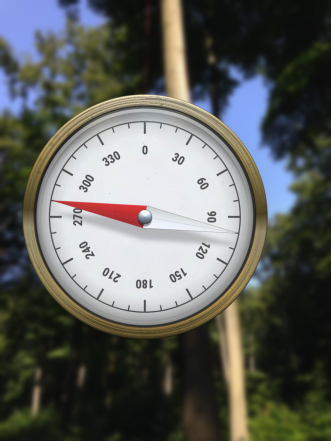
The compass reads 280 °
